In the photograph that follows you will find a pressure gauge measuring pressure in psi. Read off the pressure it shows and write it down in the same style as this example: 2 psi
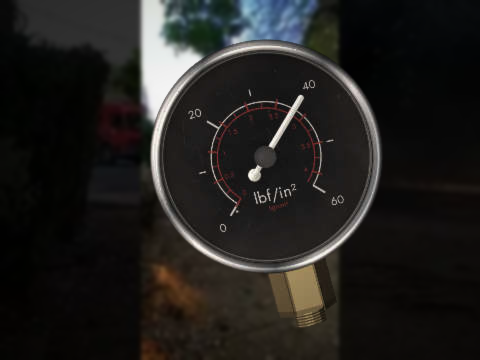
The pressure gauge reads 40 psi
